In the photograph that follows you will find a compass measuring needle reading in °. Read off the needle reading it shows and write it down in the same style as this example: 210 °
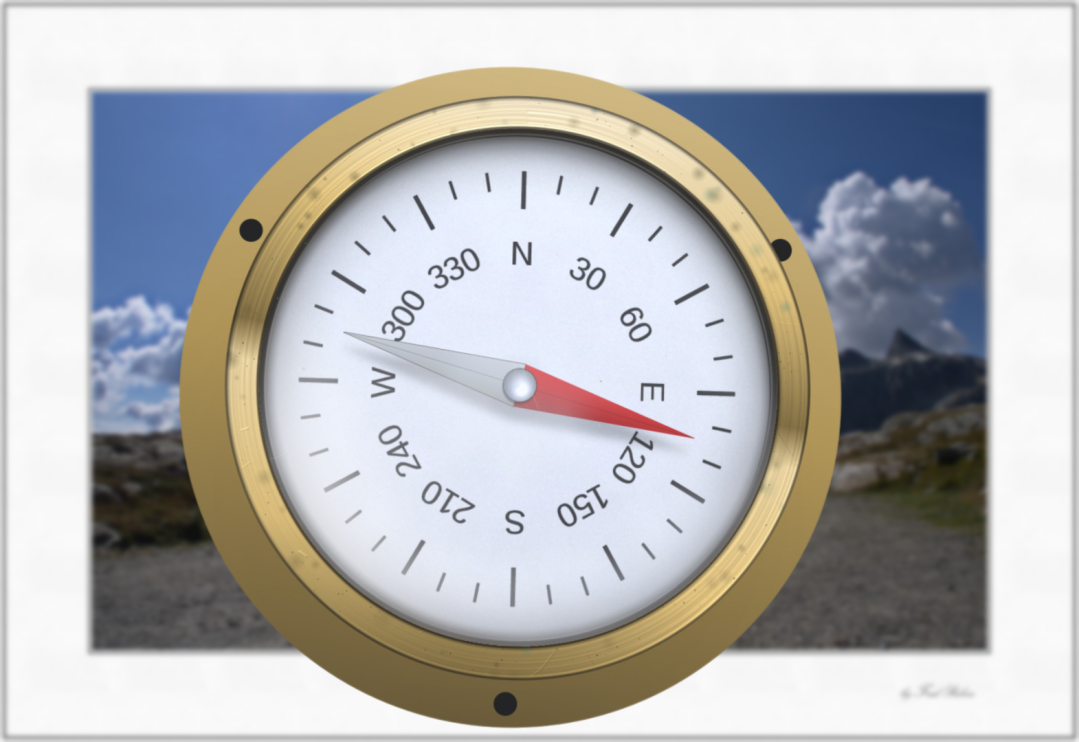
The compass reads 105 °
